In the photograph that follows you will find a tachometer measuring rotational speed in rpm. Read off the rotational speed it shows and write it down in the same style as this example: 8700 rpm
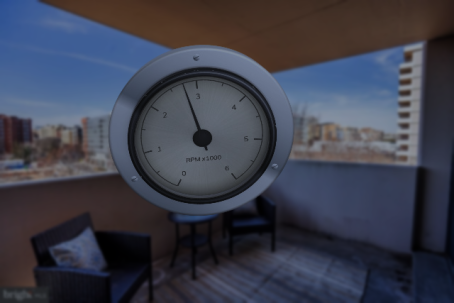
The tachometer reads 2750 rpm
